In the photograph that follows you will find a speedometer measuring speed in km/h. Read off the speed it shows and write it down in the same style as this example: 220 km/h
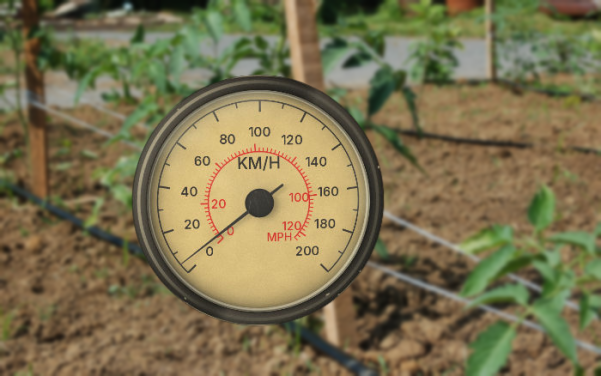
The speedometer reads 5 km/h
